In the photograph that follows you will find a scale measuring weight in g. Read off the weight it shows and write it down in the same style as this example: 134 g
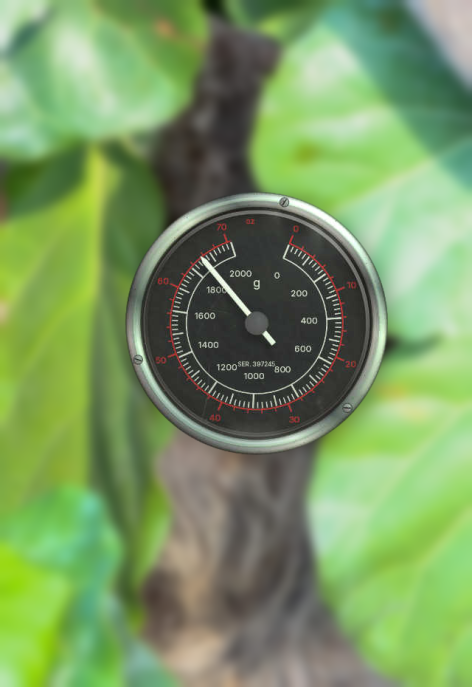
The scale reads 1860 g
